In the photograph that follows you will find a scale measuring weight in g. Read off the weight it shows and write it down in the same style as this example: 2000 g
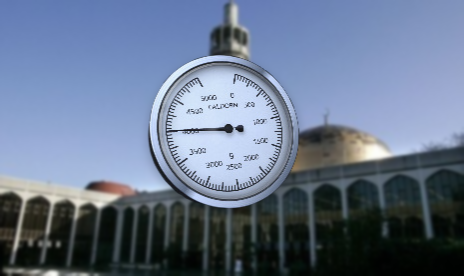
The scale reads 4000 g
